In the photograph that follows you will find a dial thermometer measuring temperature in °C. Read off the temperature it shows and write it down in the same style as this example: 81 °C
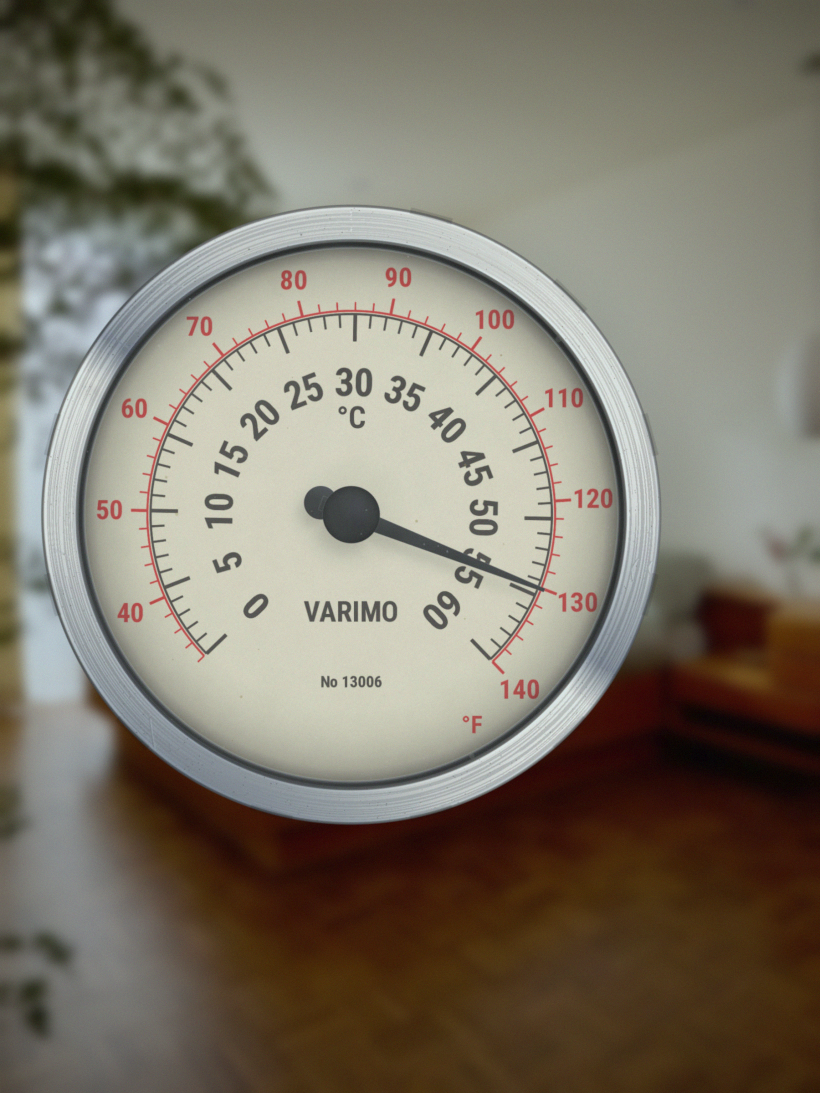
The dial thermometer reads 54.5 °C
